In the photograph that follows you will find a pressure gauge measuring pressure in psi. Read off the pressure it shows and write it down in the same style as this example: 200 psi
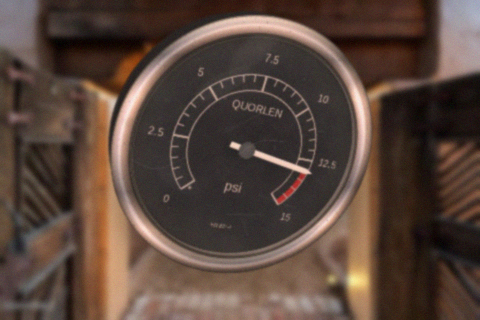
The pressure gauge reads 13 psi
